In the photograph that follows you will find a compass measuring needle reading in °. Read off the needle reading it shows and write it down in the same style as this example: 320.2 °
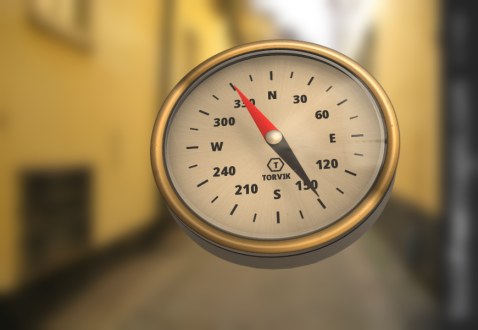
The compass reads 330 °
